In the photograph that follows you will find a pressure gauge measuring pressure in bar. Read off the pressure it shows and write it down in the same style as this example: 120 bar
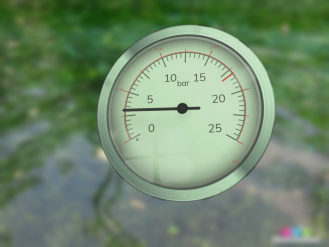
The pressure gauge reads 3 bar
